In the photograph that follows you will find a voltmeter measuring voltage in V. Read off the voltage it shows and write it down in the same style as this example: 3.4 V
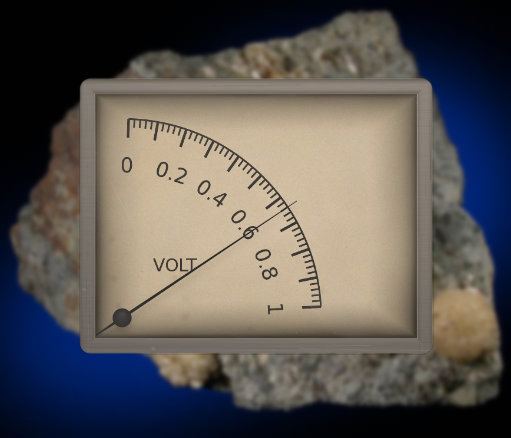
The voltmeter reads 0.64 V
